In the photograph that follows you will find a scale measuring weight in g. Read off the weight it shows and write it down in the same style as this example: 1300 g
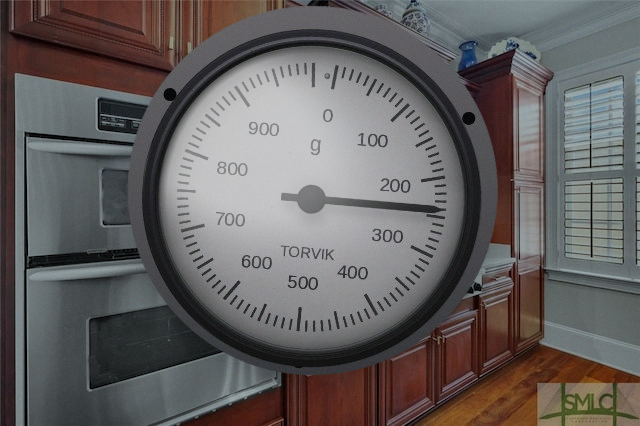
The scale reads 240 g
